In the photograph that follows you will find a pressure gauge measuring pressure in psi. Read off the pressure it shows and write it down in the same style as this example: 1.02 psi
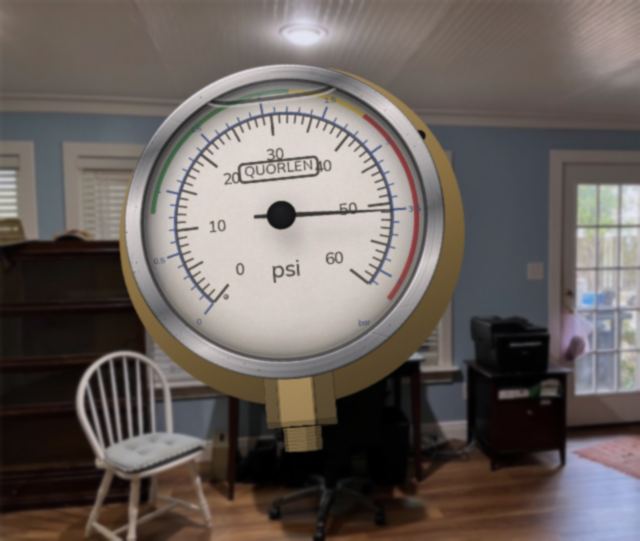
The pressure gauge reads 51 psi
